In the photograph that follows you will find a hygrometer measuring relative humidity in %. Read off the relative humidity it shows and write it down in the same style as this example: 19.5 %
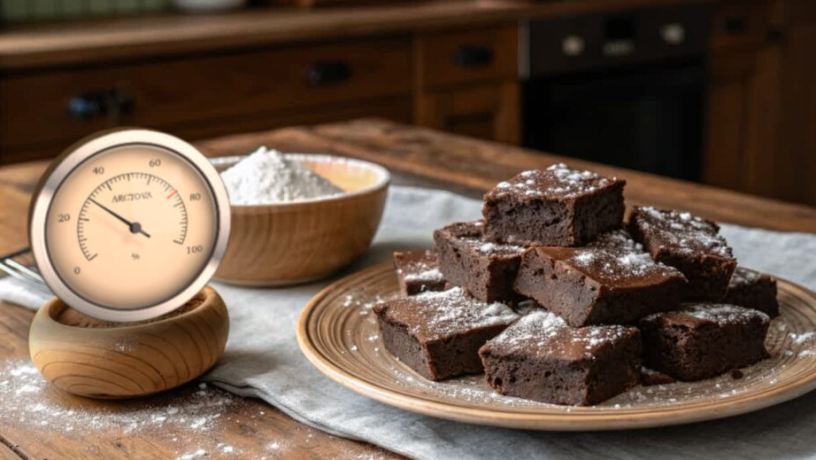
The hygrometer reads 30 %
